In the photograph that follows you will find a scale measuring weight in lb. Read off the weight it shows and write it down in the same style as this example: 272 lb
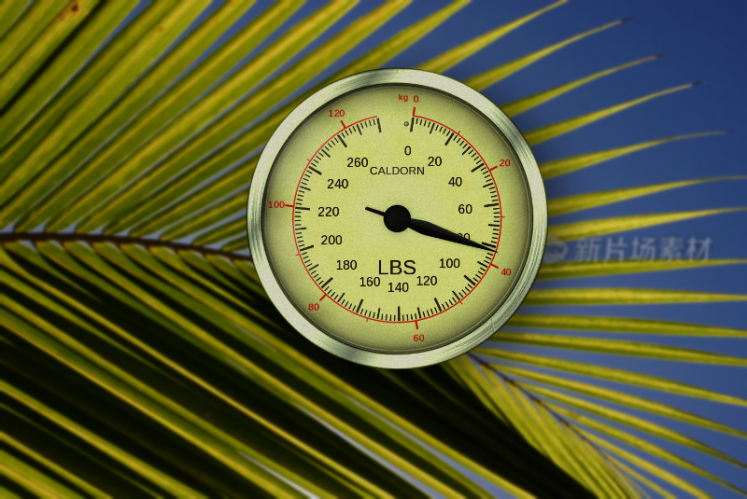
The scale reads 82 lb
